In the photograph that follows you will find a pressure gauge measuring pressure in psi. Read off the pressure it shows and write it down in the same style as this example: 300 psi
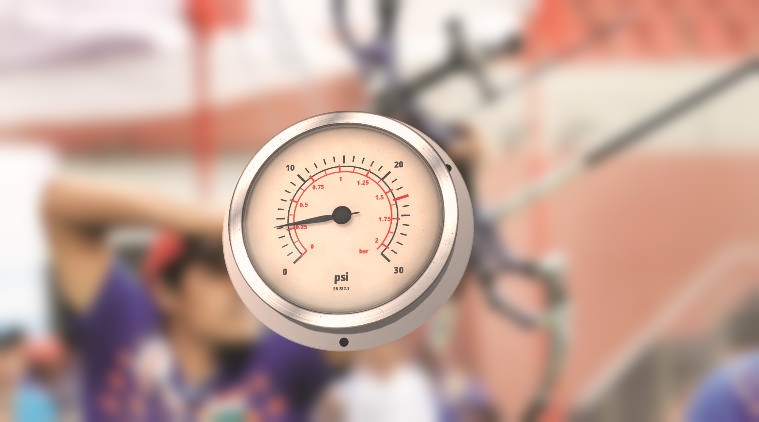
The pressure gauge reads 4 psi
